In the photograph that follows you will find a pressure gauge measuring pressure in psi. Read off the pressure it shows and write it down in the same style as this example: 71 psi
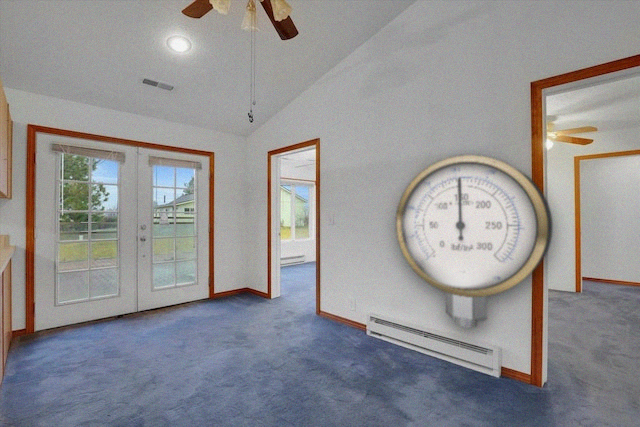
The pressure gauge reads 150 psi
